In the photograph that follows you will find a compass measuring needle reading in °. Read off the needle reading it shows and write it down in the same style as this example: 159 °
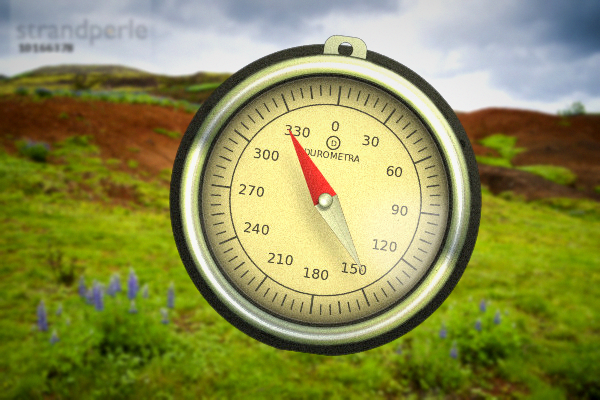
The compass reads 325 °
